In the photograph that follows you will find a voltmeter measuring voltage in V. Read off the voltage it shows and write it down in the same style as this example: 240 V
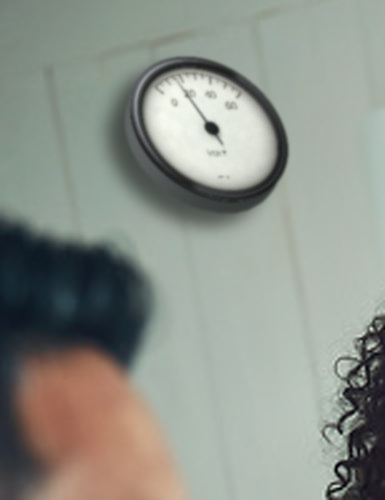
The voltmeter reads 15 V
